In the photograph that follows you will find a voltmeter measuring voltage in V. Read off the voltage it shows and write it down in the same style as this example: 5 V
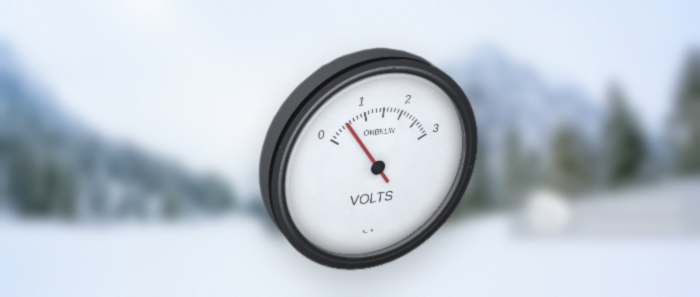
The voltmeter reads 0.5 V
